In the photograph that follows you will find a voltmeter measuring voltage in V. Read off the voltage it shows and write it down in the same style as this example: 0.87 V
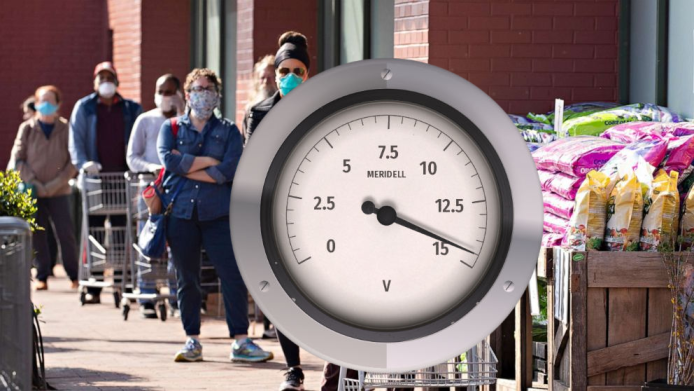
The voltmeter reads 14.5 V
